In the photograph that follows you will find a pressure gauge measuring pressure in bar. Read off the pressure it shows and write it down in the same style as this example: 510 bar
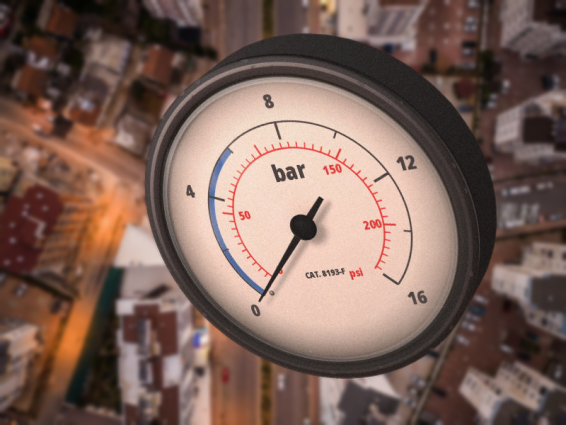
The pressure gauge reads 0 bar
